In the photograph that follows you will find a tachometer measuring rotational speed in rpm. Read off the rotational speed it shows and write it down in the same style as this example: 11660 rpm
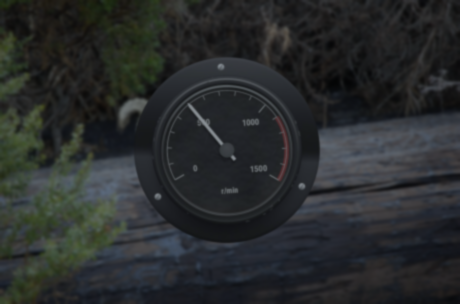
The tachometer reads 500 rpm
